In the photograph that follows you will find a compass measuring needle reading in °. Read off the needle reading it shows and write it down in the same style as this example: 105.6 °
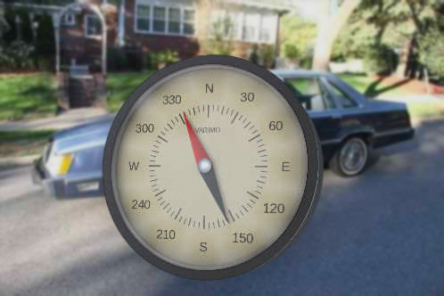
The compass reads 335 °
